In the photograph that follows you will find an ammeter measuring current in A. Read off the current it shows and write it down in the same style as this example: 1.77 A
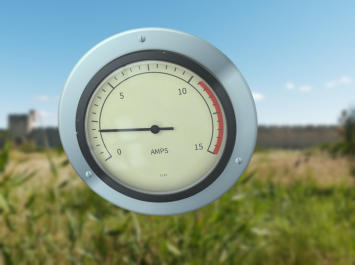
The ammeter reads 2 A
